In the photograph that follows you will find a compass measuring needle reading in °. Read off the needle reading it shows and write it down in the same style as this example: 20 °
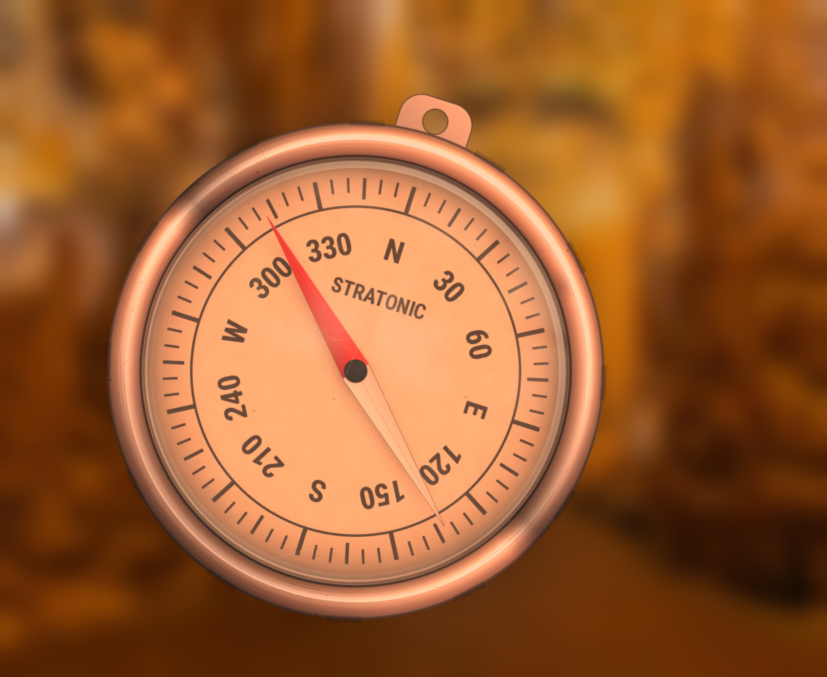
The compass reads 312.5 °
